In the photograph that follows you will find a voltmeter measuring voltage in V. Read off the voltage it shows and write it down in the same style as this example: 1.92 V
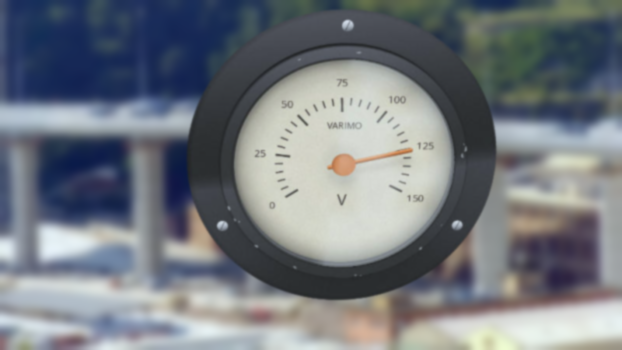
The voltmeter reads 125 V
